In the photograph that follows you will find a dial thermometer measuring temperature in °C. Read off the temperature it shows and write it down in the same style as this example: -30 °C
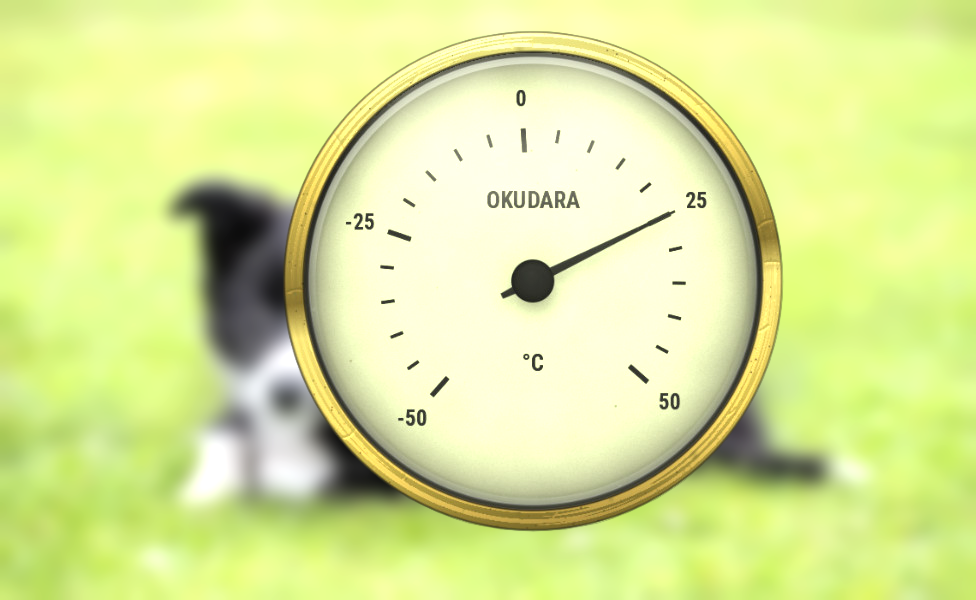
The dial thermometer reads 25 °C
